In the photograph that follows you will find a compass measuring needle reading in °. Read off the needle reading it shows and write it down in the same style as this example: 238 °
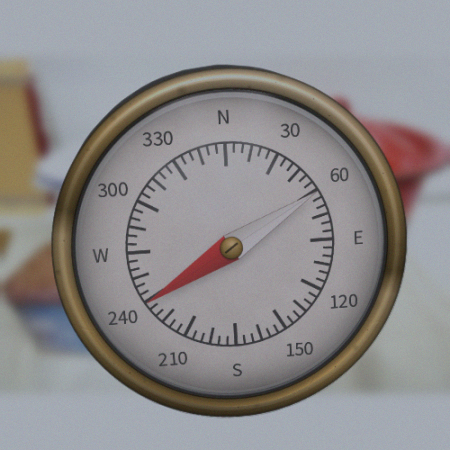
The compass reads 240 °
